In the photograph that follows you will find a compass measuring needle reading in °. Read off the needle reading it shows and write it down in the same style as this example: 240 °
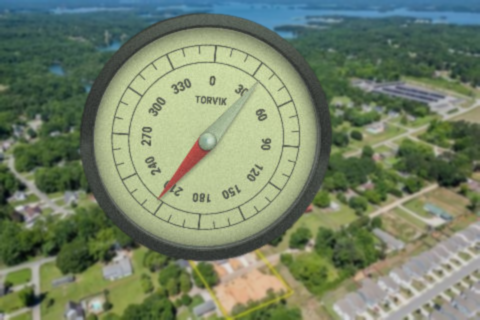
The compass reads 215 °
